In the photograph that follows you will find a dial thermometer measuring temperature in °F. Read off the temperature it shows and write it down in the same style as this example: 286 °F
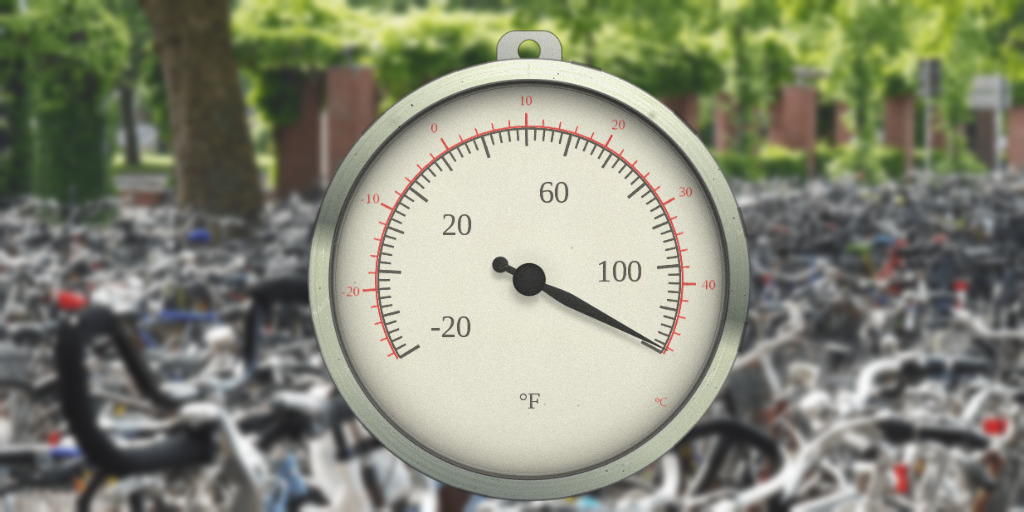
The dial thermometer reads 119 °F
